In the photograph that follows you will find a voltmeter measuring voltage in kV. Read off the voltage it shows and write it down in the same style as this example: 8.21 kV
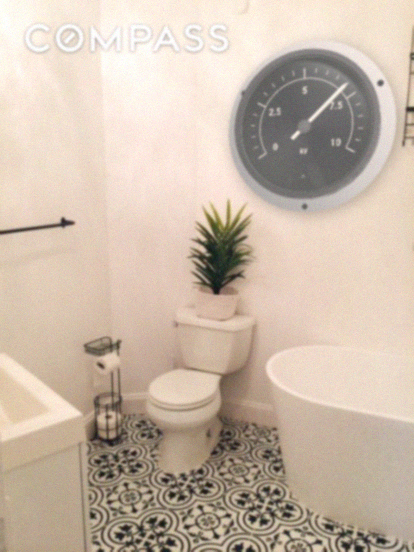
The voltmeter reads 7 kV
